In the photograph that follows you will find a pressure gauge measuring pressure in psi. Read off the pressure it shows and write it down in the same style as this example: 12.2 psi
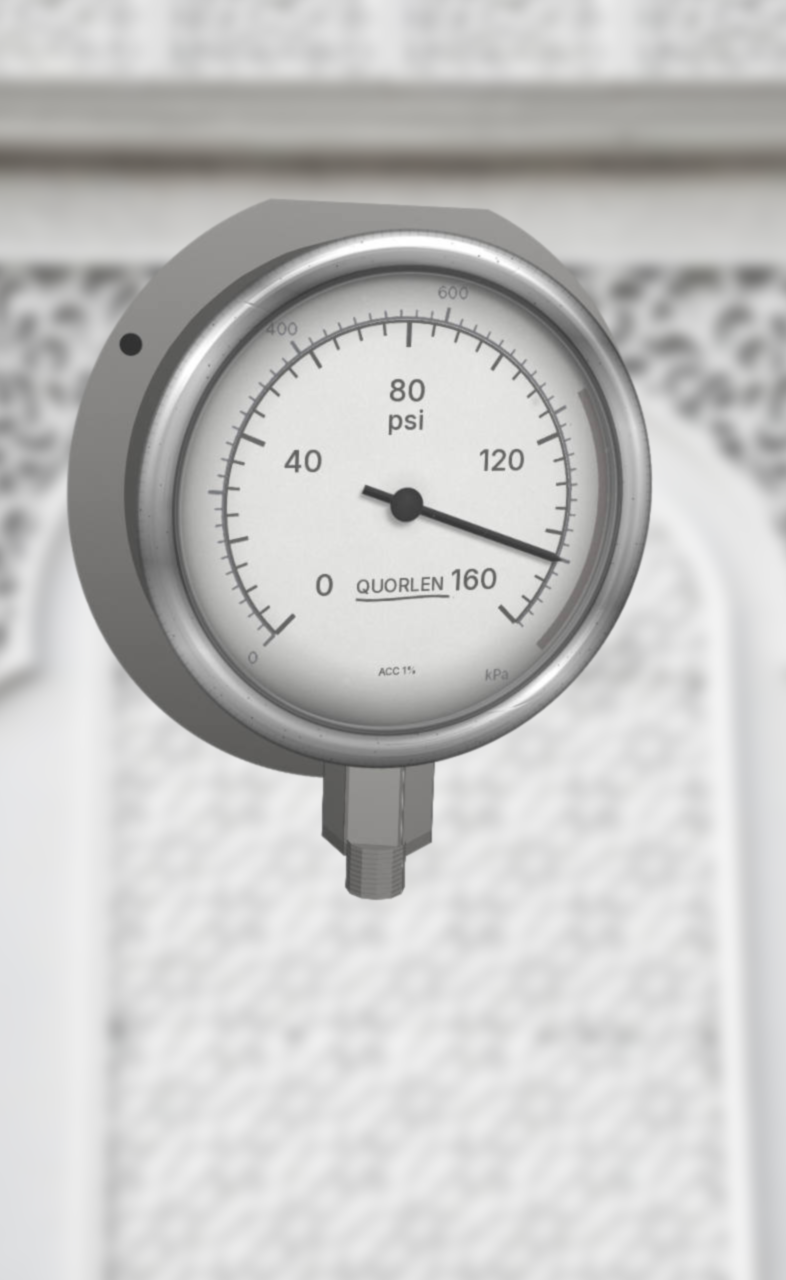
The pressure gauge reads 145 psi
